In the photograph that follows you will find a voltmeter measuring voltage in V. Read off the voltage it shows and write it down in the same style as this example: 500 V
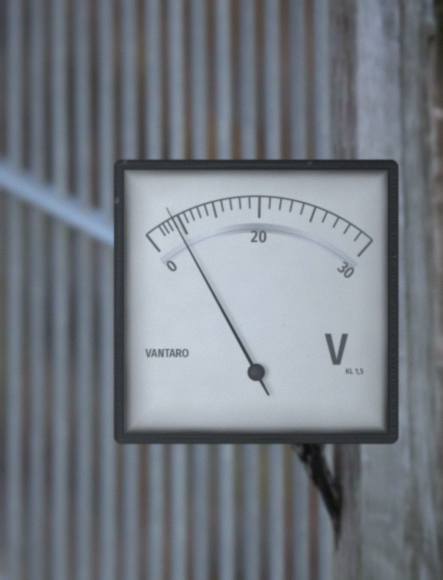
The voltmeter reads 9 V
